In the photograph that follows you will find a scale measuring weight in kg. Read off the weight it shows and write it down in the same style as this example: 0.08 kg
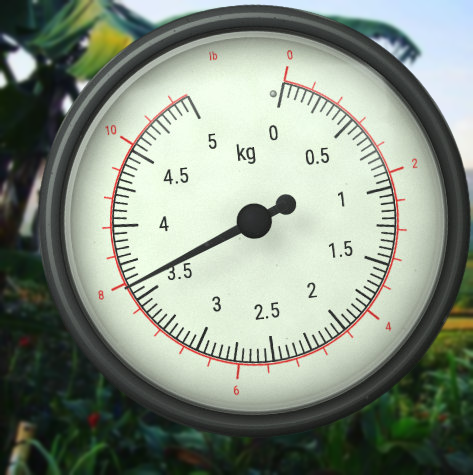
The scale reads 3.6 kg
